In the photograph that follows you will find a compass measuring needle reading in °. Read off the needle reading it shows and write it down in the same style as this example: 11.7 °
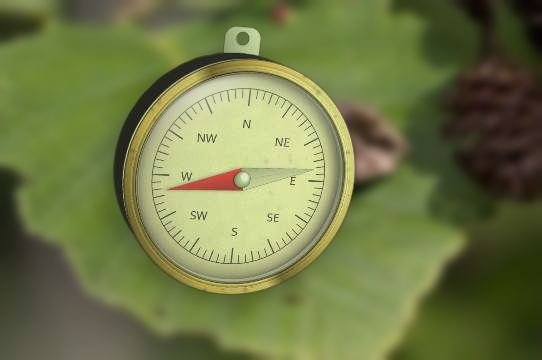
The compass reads 260 °
